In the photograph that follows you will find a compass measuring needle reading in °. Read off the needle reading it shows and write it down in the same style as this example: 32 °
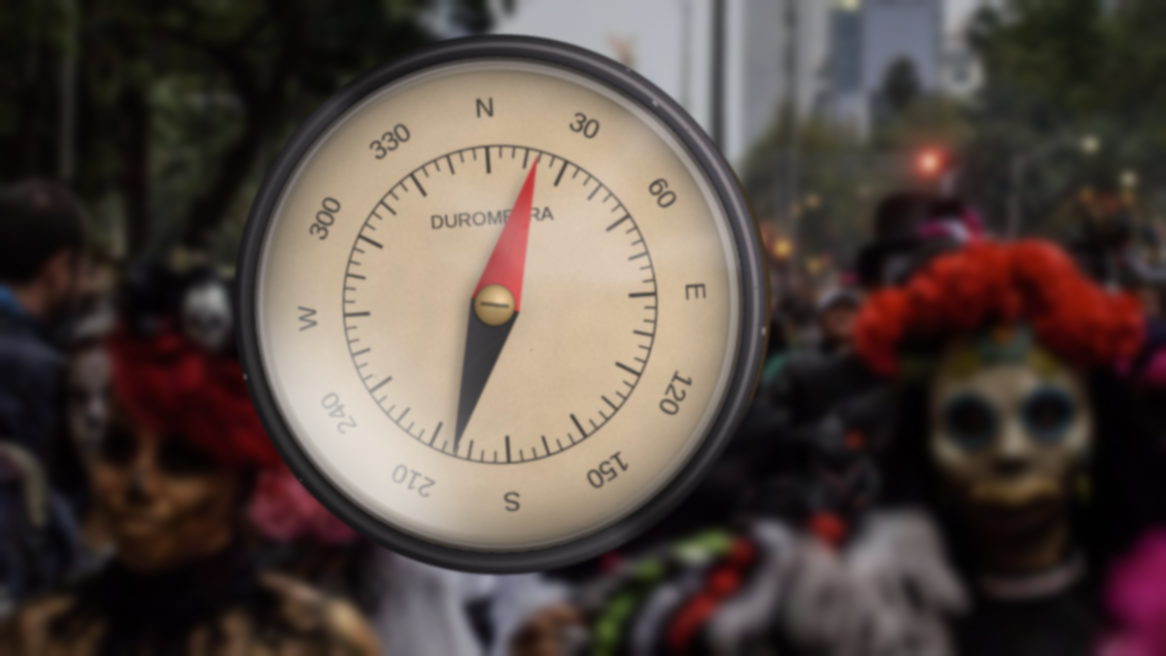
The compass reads 20 °
